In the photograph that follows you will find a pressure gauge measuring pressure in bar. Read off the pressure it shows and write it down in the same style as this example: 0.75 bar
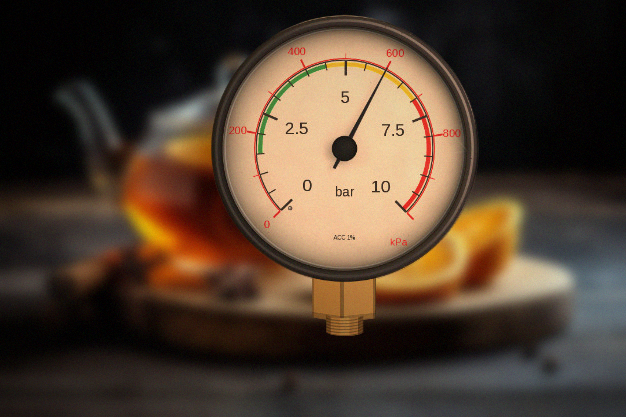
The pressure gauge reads 6 bar
